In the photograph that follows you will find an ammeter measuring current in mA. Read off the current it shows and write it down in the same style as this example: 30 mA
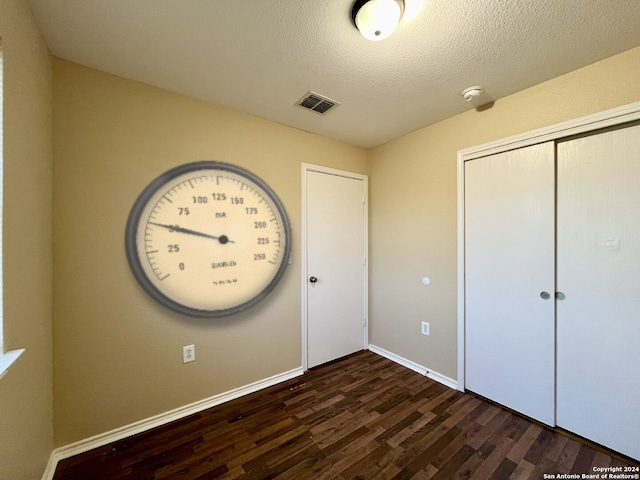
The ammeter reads 50 mA
